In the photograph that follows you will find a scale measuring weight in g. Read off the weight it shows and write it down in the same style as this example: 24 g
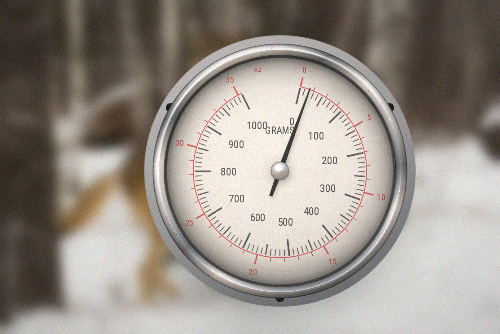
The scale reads 20 g
